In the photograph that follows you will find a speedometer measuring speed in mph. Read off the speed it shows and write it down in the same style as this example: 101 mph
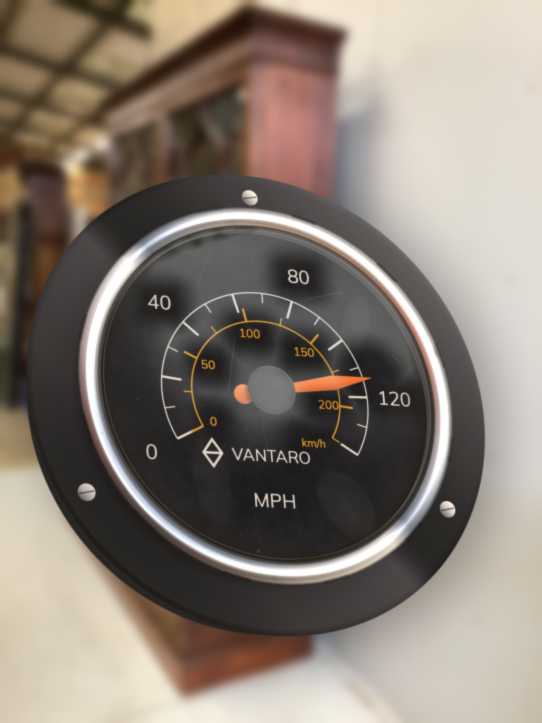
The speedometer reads 115 mph
